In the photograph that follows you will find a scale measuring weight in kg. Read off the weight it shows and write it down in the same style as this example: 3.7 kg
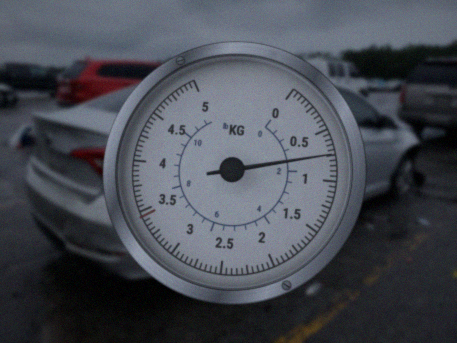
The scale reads 0.75 kg
